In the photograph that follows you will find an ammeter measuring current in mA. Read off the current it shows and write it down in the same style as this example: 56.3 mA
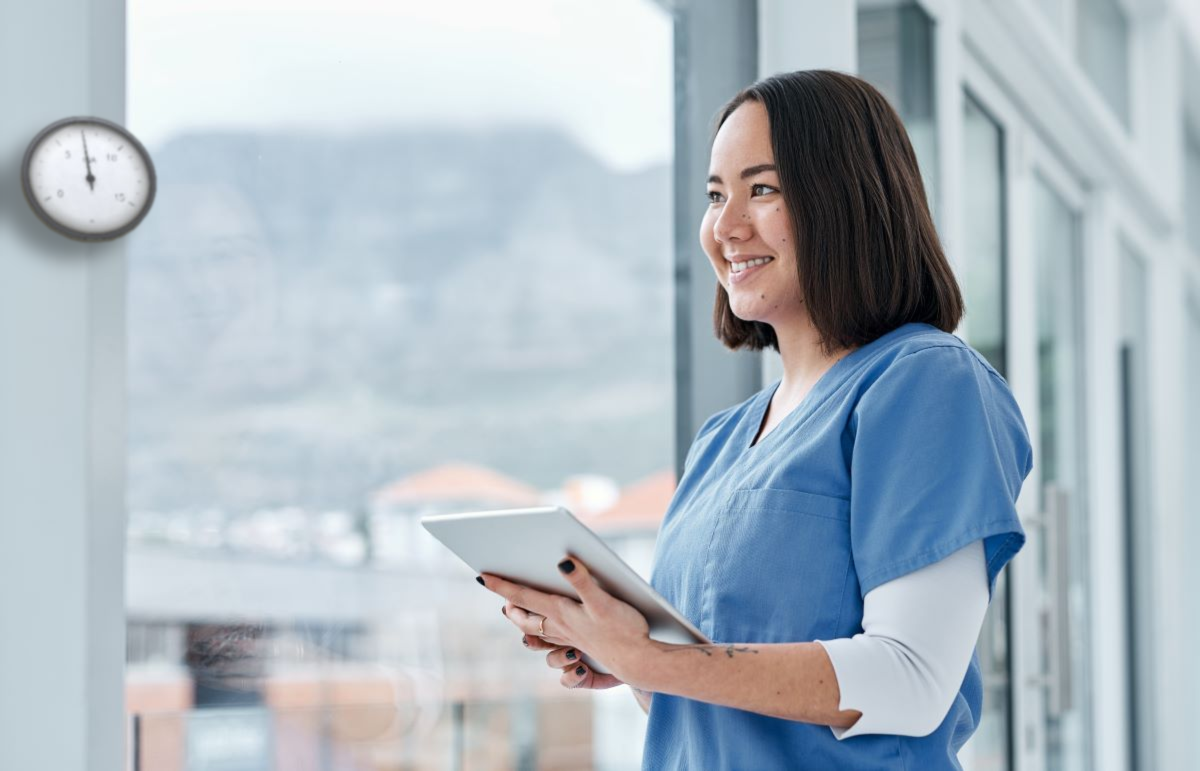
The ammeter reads 7 mA
